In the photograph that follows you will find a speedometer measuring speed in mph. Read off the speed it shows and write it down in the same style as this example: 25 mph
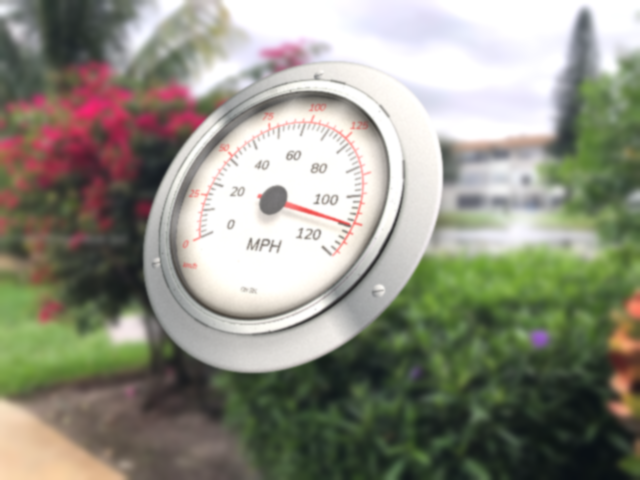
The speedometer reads 110 mph
